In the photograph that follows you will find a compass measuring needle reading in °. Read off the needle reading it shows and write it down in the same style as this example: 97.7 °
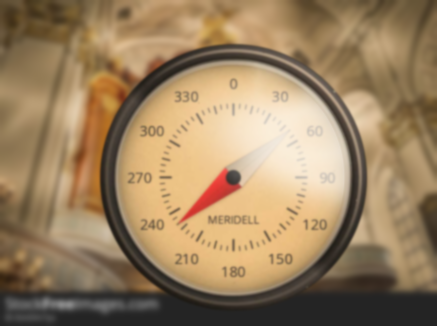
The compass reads 230 °
